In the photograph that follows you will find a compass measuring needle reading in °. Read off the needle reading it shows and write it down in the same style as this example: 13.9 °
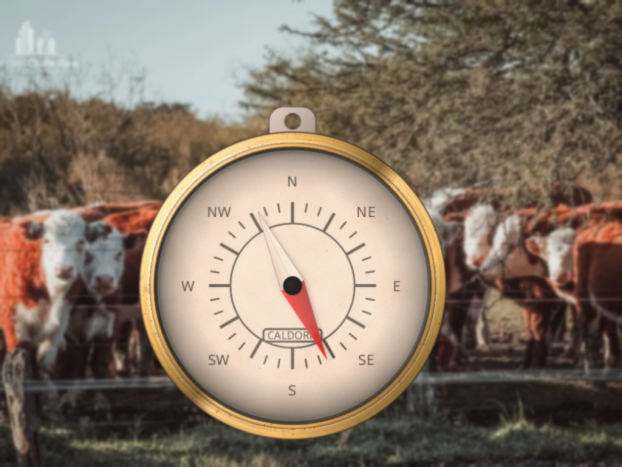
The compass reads 155 °
